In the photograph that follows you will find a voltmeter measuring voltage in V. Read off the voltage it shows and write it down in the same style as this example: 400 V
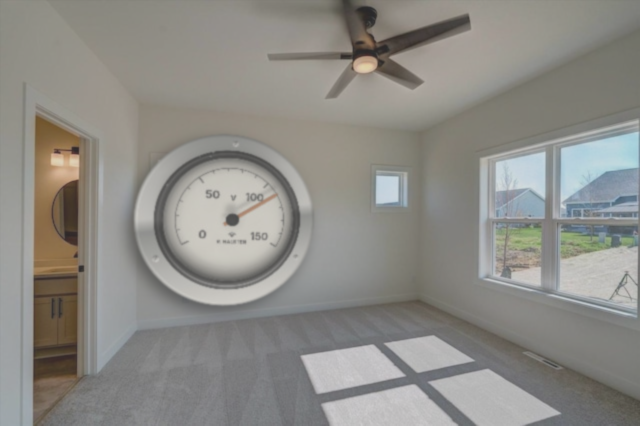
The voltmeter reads 110 V
